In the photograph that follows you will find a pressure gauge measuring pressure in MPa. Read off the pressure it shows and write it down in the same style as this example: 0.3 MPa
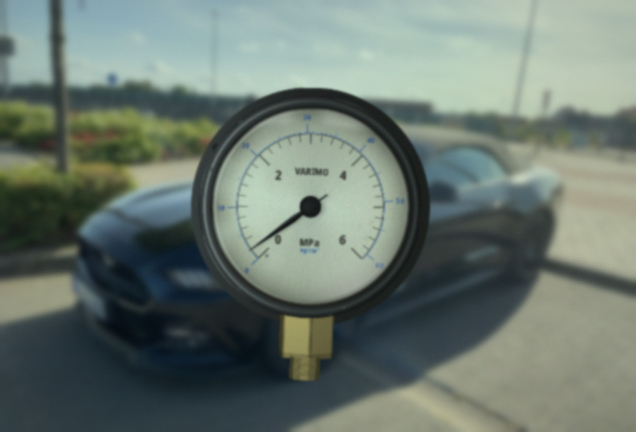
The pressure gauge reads 0.2 MPa
